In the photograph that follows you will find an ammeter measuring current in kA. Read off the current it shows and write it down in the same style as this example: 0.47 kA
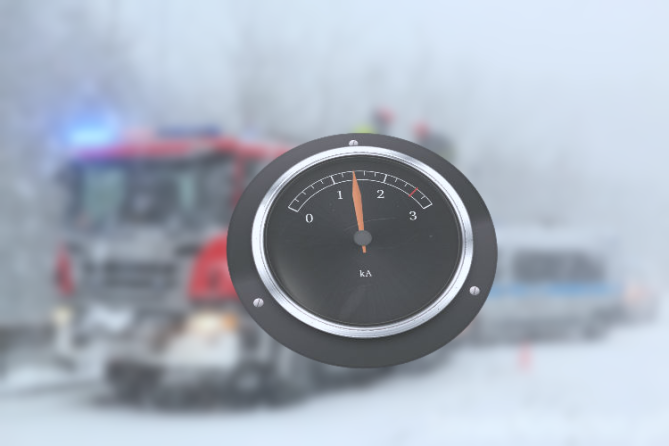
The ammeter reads 1.4 kA
